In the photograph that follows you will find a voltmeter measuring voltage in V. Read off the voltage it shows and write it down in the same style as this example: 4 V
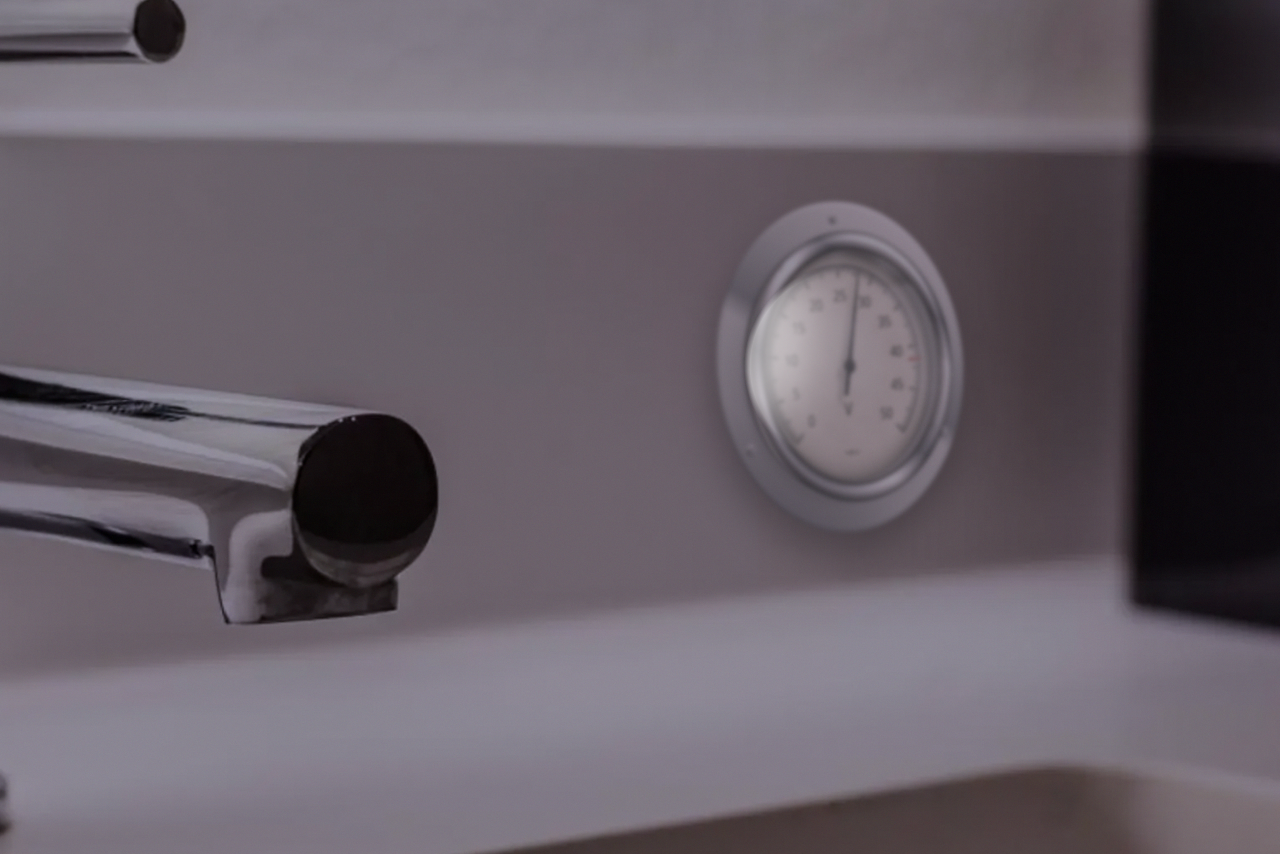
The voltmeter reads 27.5 V
